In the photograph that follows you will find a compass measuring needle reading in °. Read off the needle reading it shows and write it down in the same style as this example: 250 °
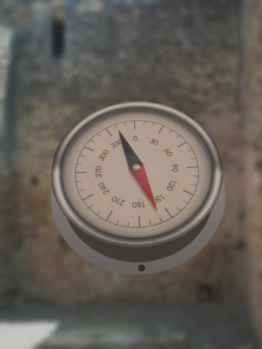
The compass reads 160 °
